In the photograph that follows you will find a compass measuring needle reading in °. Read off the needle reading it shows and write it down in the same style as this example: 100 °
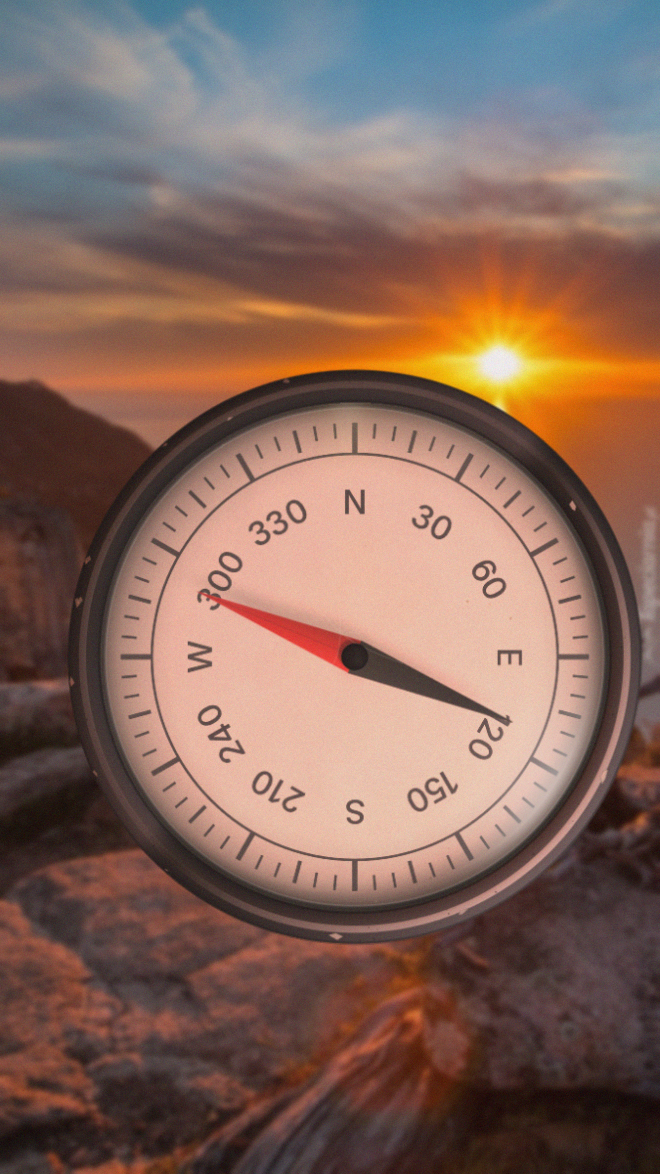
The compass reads 292.5 °
